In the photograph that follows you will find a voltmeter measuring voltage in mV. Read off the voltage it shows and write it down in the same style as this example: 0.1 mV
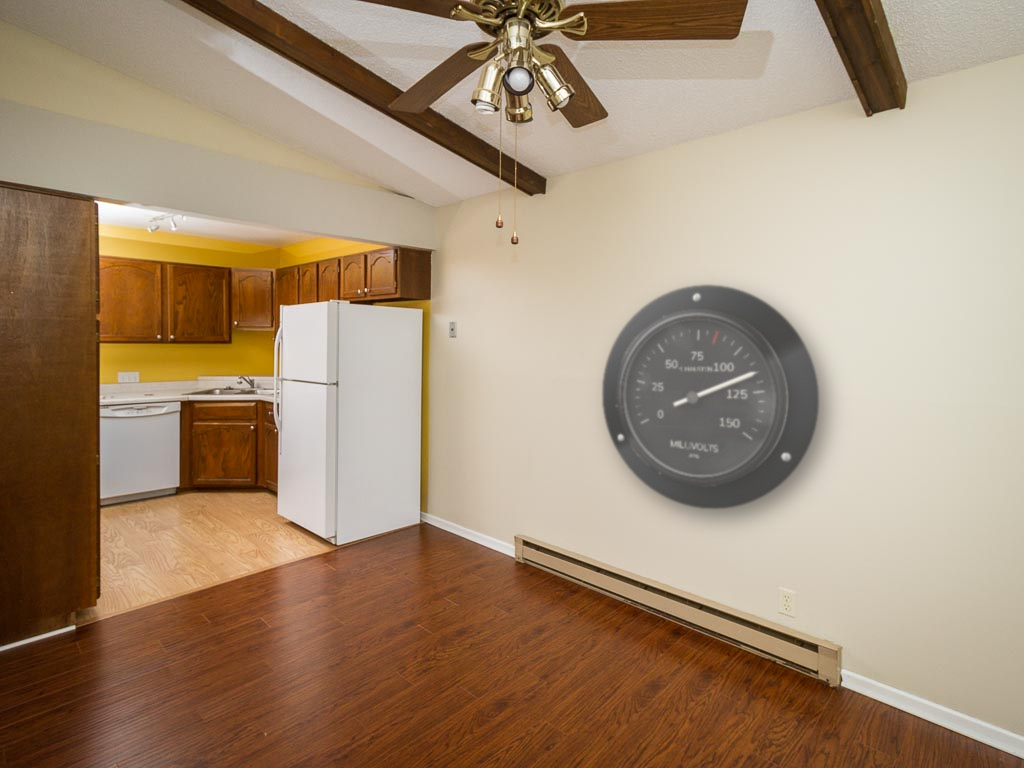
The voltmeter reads 115 mV
